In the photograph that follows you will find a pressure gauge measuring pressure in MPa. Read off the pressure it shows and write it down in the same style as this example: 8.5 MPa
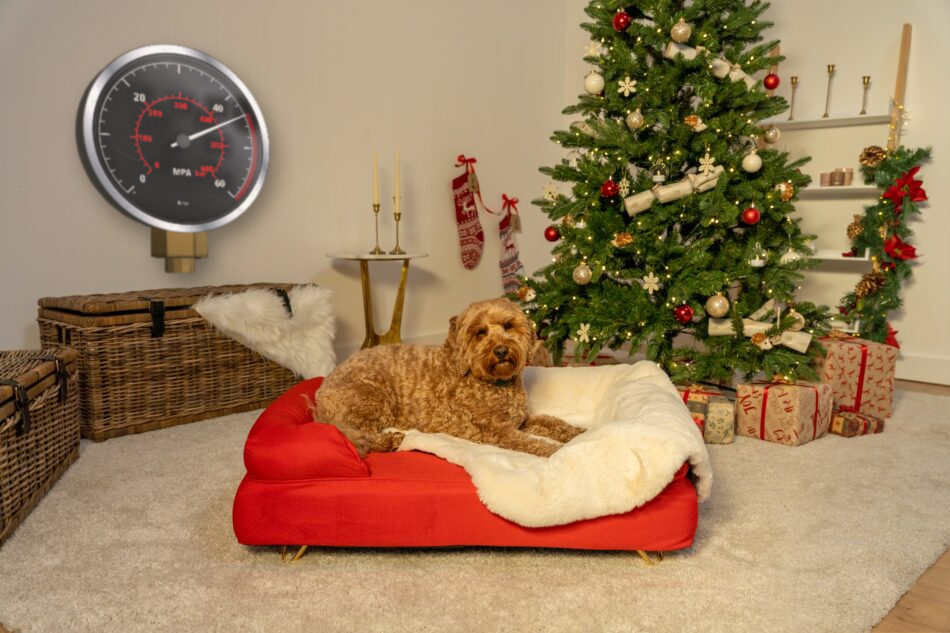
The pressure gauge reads 44 MPa
